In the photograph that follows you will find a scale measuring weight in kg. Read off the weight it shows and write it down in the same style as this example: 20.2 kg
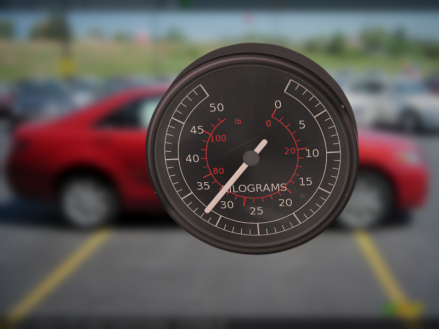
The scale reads 32 kg
